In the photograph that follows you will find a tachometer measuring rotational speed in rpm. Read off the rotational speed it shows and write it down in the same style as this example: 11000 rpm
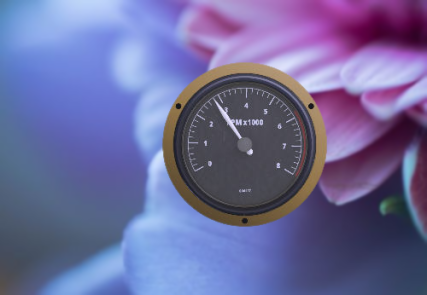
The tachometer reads 2800 rpm
